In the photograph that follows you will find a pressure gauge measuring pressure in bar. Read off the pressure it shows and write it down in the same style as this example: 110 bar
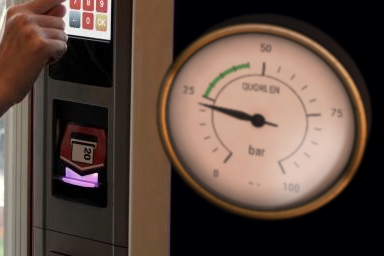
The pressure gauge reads 22.5 bar
